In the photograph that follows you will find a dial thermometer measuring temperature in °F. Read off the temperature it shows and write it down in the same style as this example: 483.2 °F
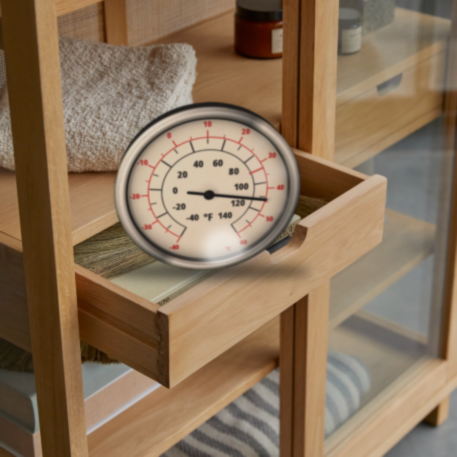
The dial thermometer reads 110 °F
